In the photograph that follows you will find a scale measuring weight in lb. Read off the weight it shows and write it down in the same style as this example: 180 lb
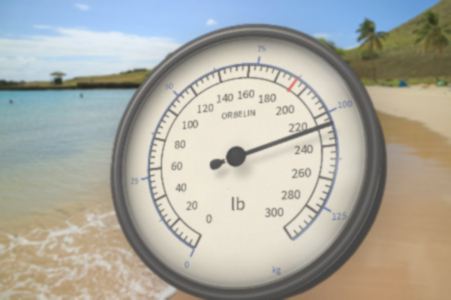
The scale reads 228 lb
